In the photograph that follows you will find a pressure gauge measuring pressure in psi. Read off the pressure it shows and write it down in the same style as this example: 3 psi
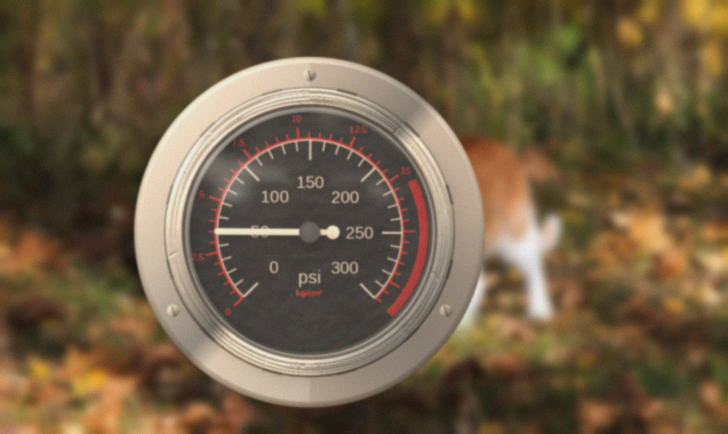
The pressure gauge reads 50 psi
